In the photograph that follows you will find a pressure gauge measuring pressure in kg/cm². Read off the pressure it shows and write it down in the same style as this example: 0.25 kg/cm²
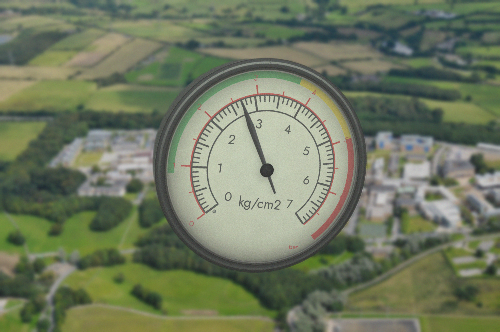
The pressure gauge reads 2.7 kg/cm²
